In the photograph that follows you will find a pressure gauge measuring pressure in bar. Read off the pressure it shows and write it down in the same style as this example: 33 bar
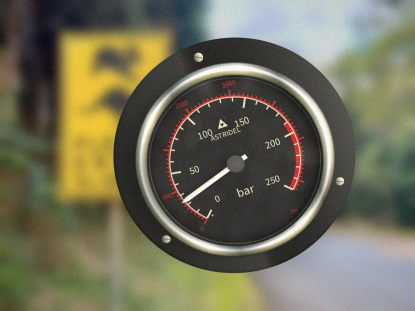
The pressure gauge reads 25 bar
